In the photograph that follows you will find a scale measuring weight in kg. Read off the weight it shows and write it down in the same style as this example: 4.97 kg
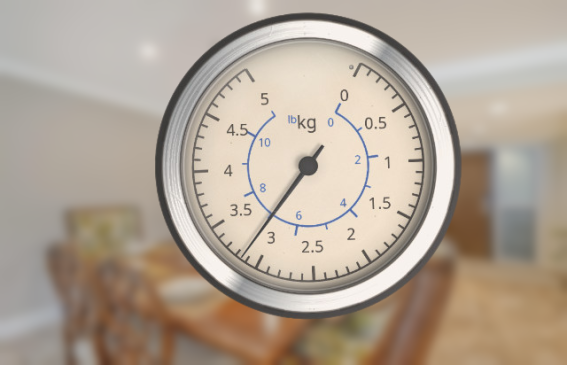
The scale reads 3.15 kg
